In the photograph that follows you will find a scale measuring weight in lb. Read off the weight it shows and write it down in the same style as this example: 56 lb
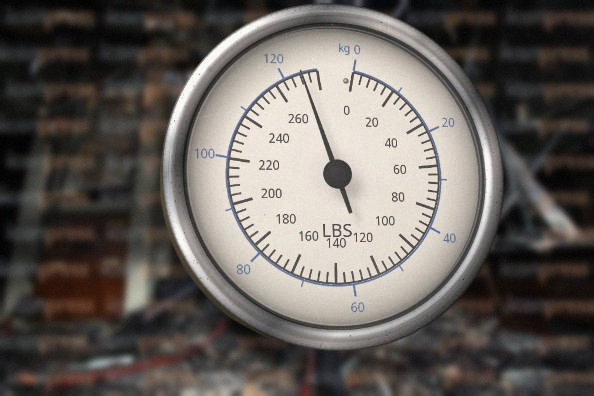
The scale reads 272 lb
